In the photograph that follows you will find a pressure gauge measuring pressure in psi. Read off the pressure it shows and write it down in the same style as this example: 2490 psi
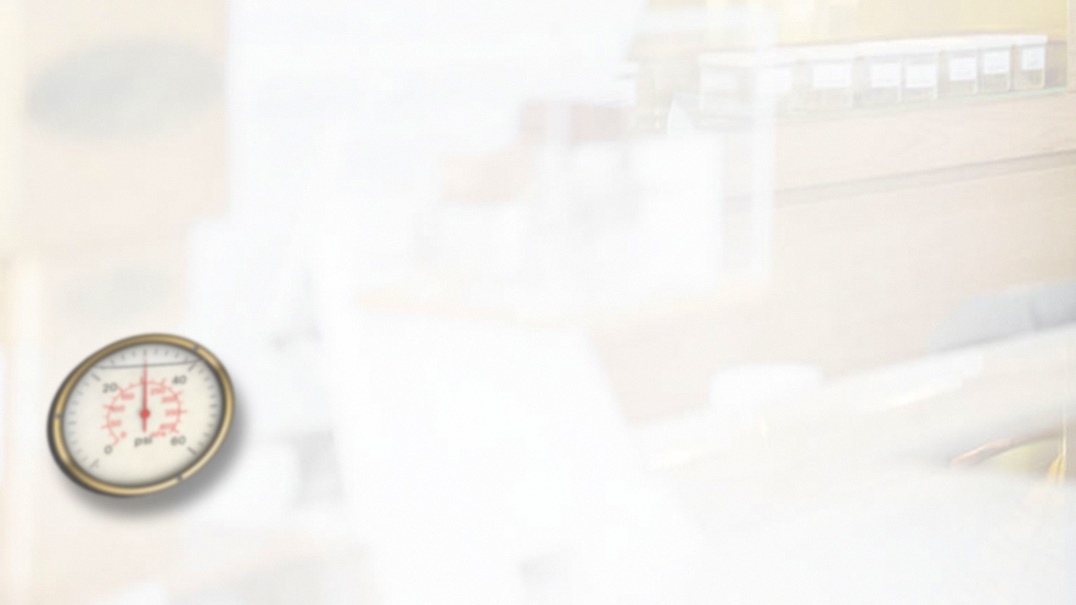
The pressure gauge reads 30 psi
